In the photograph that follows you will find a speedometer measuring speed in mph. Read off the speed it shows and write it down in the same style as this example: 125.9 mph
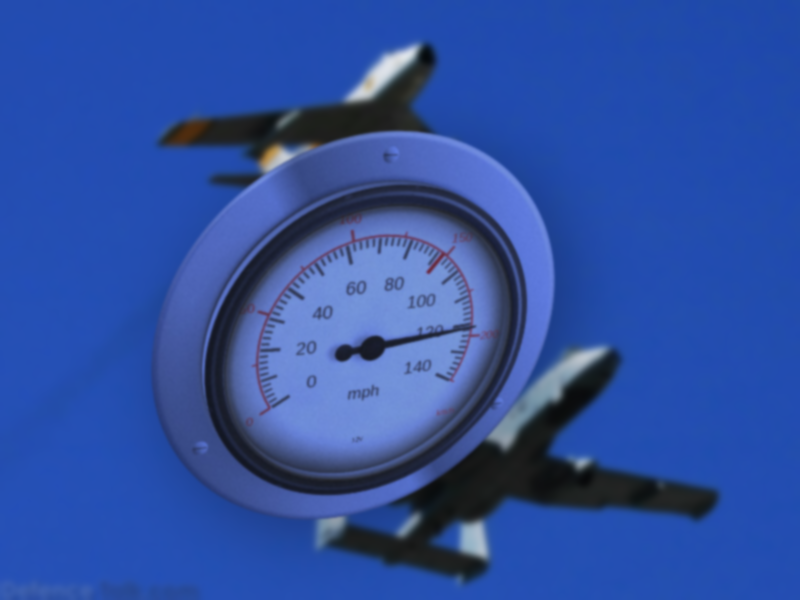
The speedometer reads 120 mph
